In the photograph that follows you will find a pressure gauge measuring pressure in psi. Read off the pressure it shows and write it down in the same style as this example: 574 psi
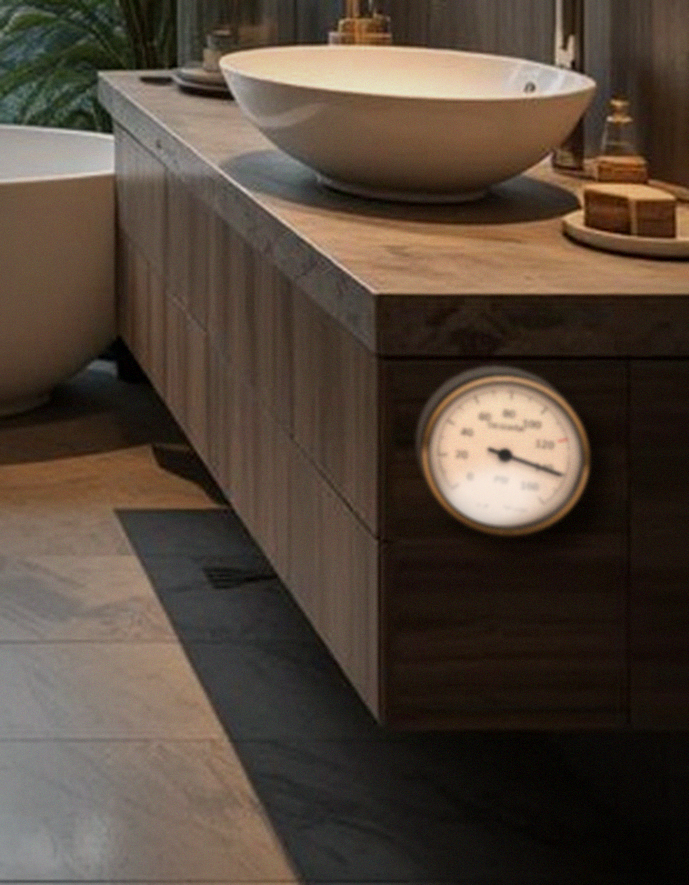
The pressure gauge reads 140 psi
